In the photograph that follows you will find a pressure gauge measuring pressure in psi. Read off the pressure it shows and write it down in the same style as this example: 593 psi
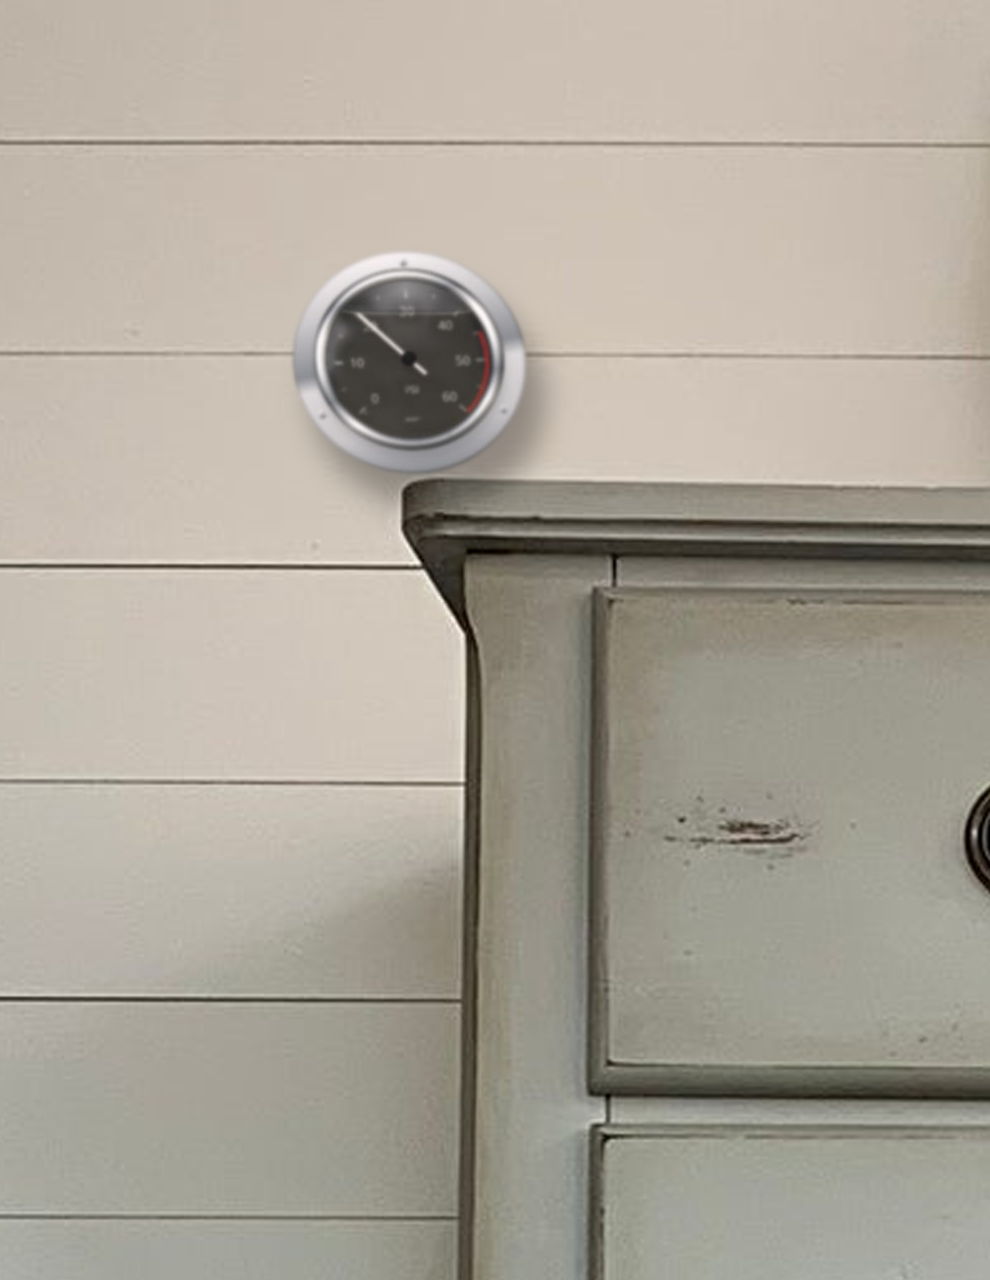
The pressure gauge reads 20 psi
